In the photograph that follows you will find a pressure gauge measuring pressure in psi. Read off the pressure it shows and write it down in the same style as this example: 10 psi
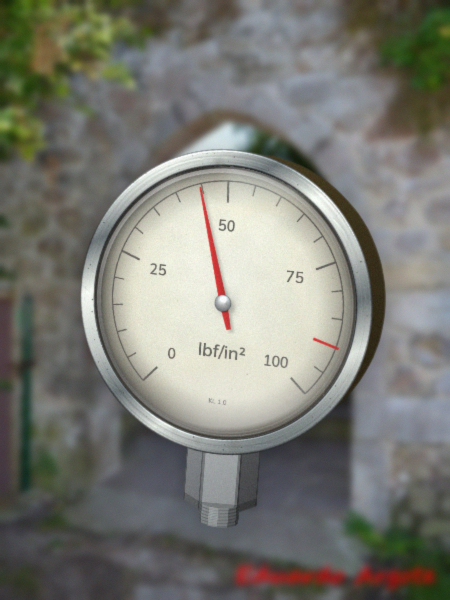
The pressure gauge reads 45 psi
